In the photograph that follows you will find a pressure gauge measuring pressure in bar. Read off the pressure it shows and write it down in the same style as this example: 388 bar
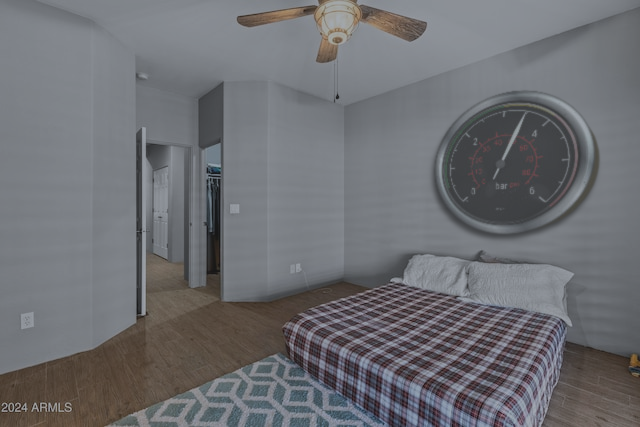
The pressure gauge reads 3.5 bar
